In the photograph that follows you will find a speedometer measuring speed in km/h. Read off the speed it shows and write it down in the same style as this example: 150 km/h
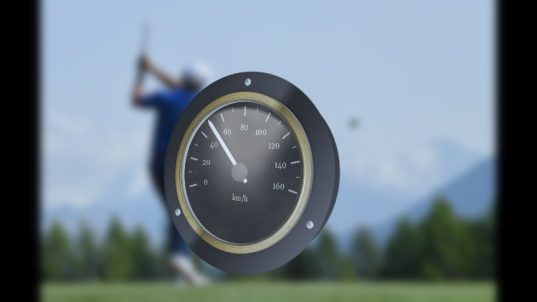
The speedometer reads 50 km/h
